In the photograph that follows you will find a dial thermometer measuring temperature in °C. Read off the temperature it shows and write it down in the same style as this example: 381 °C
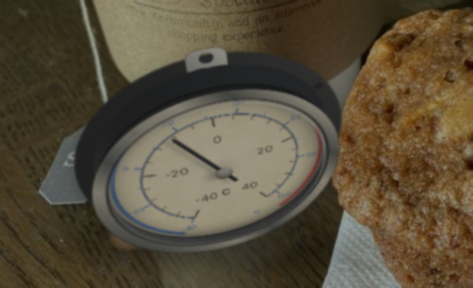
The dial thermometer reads -8 °C
